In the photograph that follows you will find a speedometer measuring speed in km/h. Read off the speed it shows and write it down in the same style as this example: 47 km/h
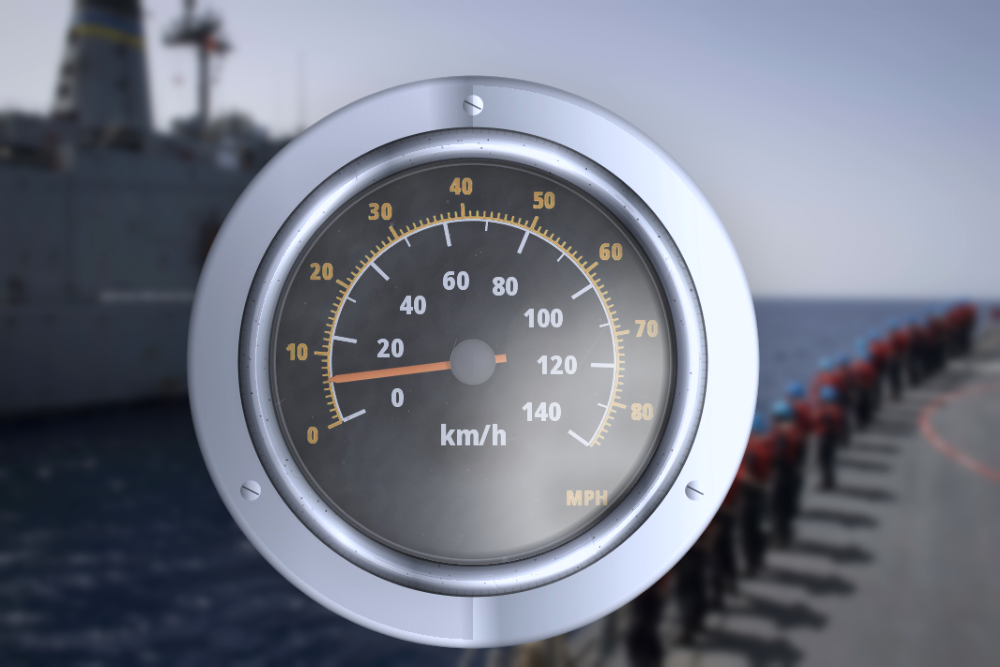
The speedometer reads 10 km/h
